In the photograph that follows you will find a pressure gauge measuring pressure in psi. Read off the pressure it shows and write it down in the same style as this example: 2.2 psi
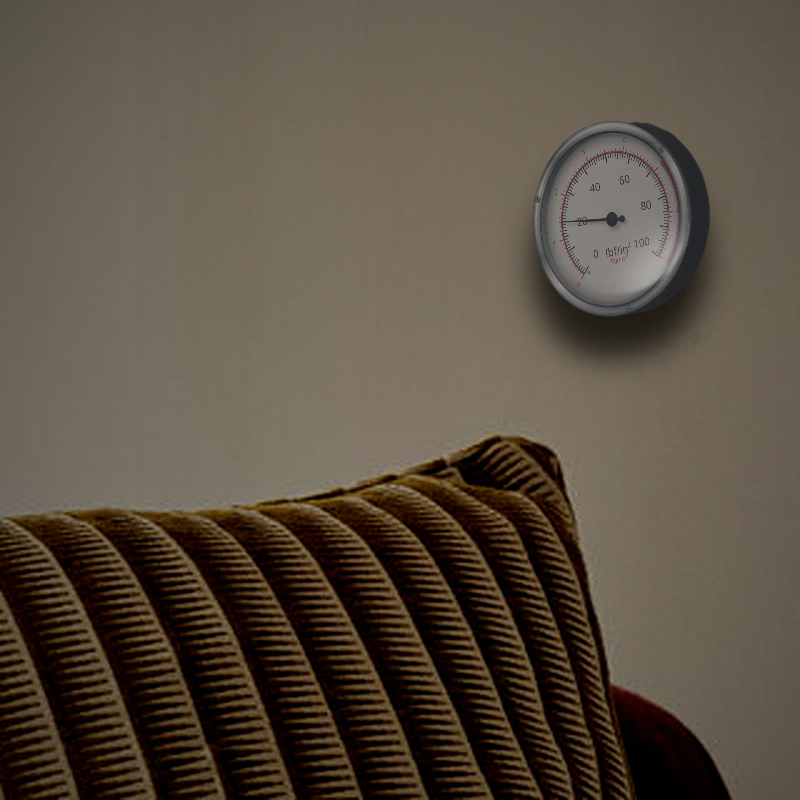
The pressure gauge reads 20 psi
